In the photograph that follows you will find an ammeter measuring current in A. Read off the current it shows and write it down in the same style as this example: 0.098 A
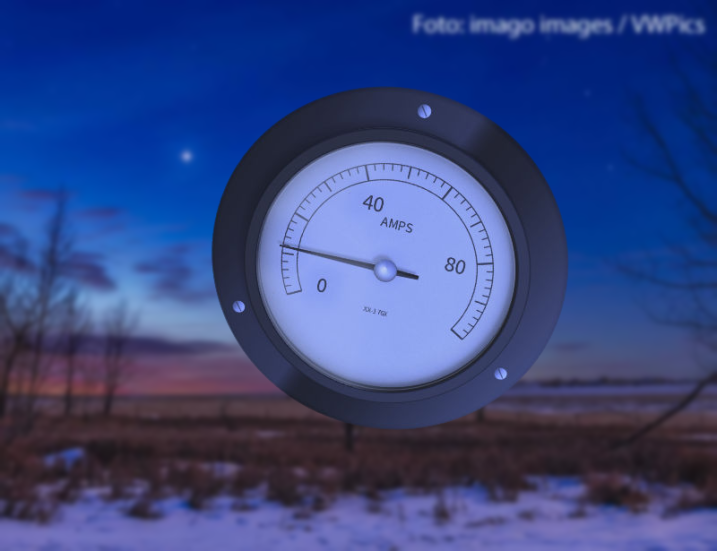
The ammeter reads 12 A
